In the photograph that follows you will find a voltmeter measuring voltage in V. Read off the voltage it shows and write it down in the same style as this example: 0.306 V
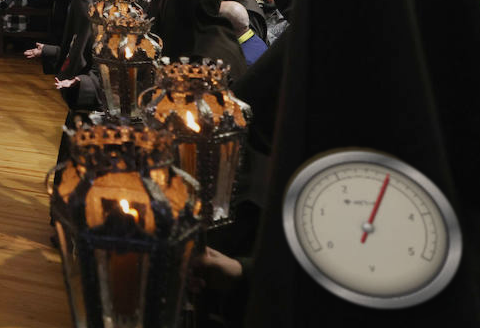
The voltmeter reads 3 V
